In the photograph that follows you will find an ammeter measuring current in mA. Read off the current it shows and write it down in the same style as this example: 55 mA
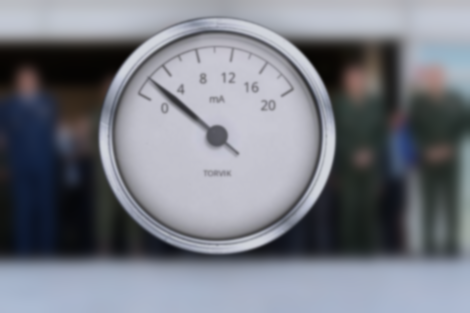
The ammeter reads 2 mA
